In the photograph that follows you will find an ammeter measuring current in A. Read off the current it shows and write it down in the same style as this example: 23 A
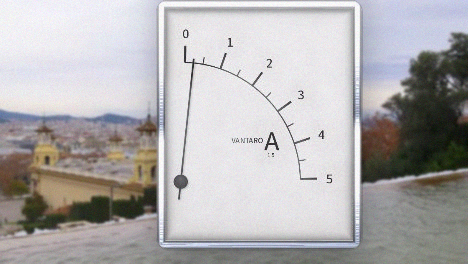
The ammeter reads 0.25 A
